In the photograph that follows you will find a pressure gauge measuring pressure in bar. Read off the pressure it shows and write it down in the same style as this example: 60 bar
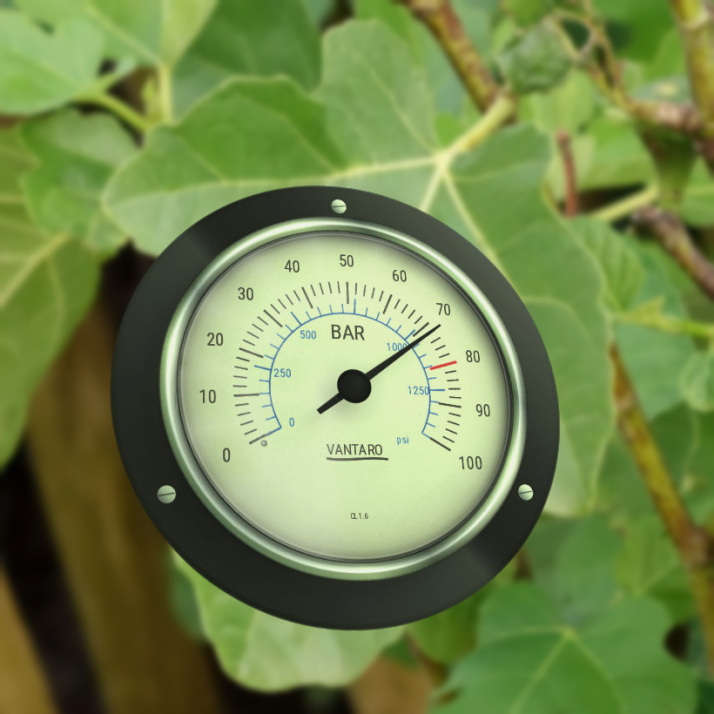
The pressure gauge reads 72 bar
